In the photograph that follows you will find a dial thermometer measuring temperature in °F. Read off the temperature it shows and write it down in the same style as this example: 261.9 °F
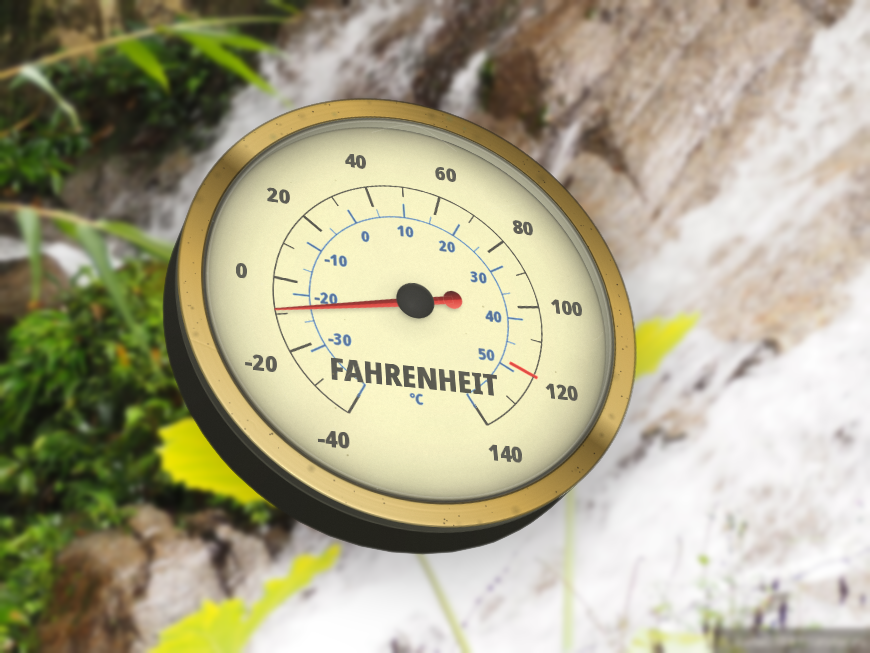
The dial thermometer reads -10 °F
